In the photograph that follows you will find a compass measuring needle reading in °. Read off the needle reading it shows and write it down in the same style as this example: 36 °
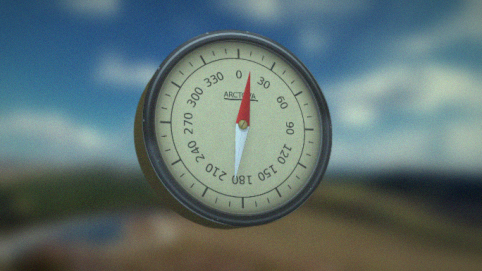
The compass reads 10 °
